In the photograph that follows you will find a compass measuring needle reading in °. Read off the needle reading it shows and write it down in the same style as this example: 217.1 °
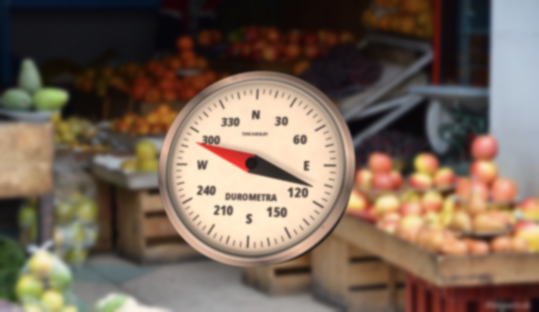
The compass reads 290 °
